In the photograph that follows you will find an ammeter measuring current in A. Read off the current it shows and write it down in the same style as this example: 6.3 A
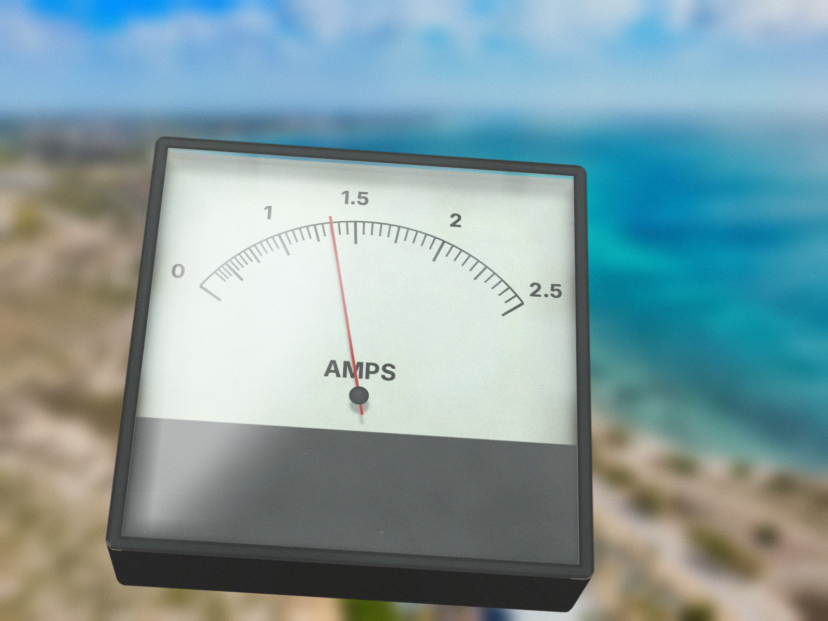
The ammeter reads 1.35 A
